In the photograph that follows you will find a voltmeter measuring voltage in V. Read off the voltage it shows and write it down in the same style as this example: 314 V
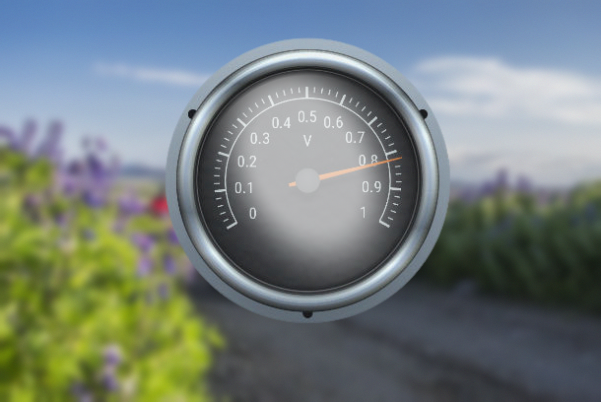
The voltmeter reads 0.82 V
